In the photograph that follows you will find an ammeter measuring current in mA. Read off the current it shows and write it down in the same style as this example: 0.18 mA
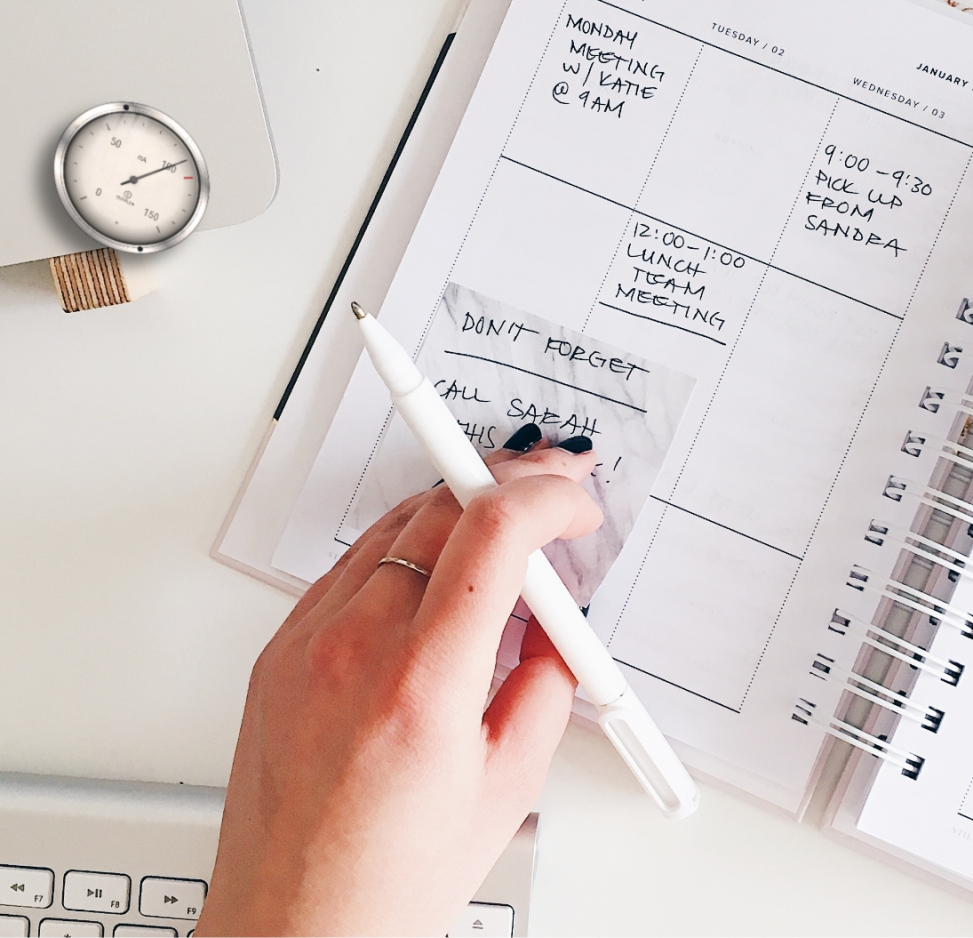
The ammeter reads 100 mA
